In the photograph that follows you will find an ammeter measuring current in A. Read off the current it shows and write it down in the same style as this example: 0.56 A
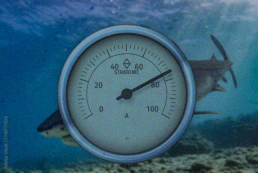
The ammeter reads 76 A
